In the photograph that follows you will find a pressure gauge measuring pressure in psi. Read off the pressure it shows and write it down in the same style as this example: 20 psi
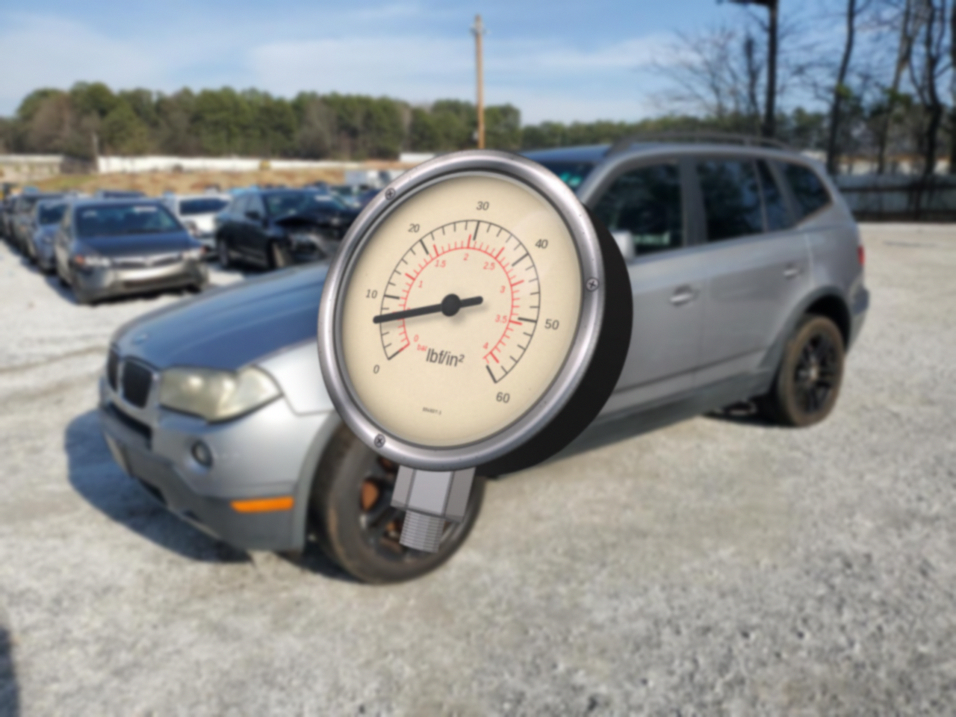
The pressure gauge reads 6 psi
